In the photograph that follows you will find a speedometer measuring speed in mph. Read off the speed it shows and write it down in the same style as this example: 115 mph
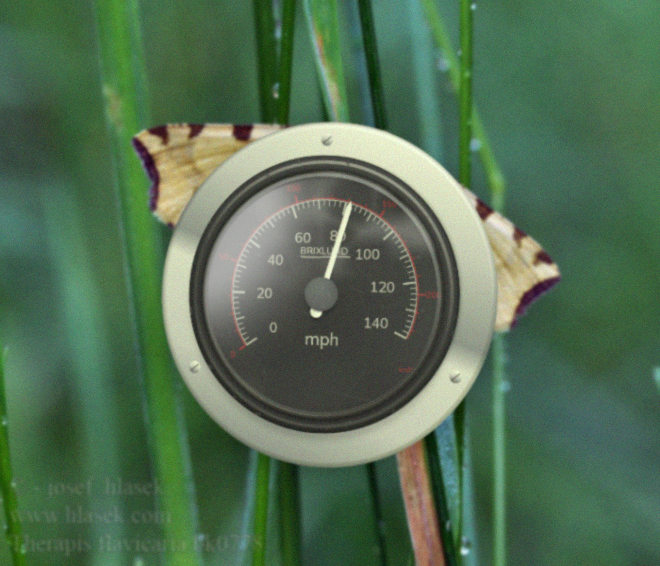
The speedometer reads 82 mph
